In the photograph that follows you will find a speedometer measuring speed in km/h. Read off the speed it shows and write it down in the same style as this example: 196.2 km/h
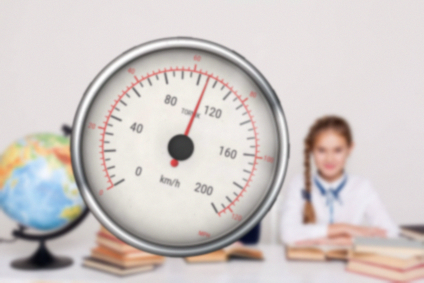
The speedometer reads 105 km/h
